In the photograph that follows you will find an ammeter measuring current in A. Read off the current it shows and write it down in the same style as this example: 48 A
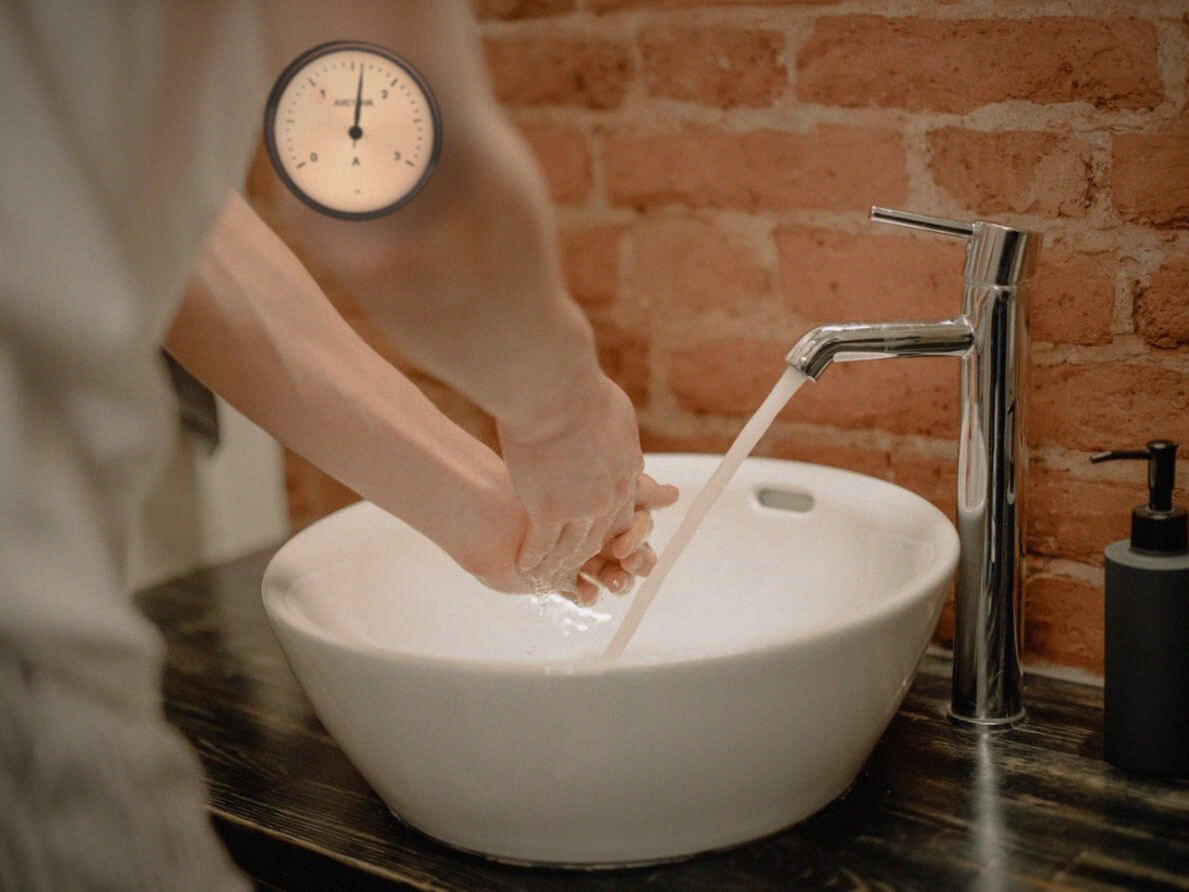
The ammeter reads 1.6 A
